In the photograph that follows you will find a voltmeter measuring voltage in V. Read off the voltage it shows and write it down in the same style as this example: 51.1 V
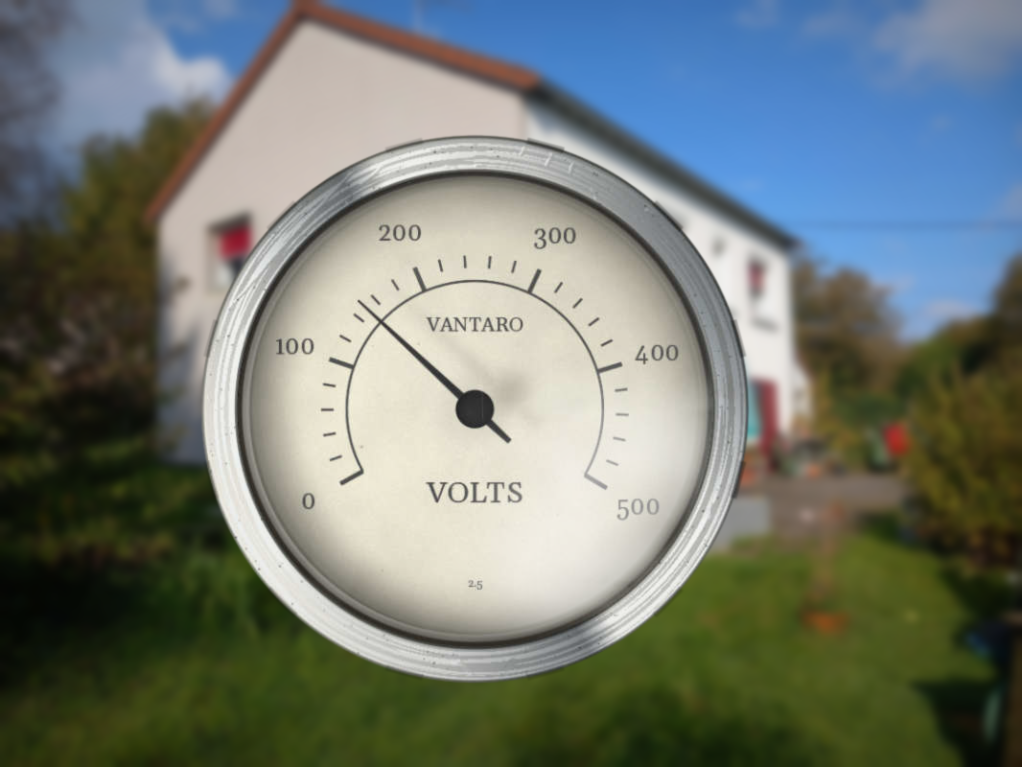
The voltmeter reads 150 V
